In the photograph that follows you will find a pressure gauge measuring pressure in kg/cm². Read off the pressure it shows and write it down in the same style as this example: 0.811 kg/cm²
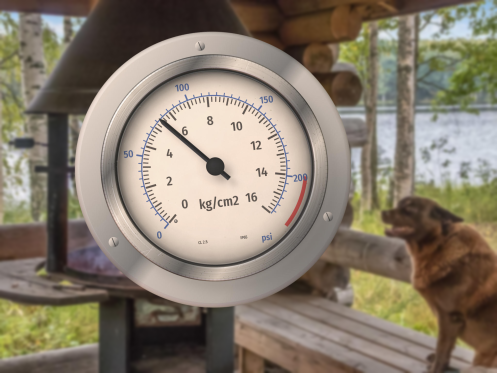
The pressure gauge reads 5.4 kg/cm²
